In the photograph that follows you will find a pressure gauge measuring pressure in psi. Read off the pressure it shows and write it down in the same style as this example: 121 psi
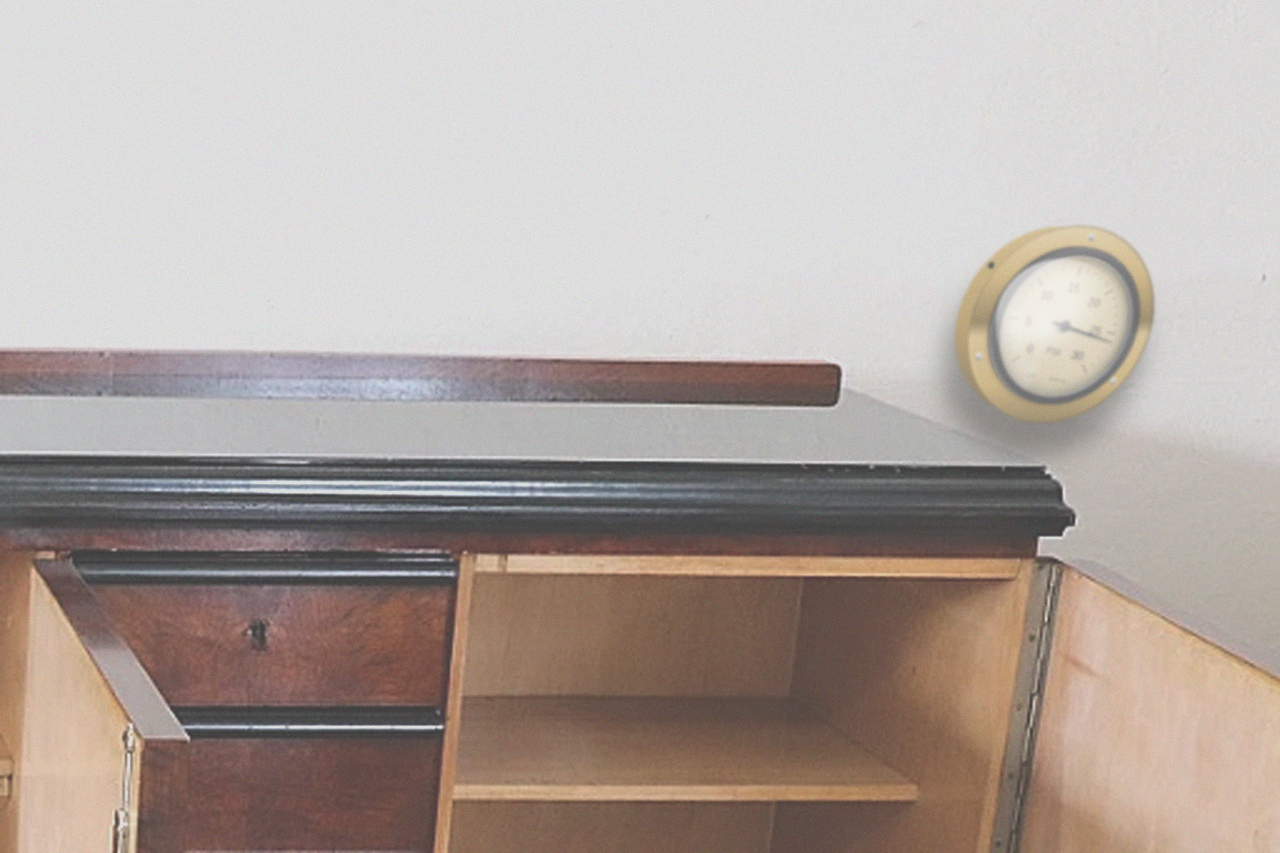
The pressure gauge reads 26 psi
